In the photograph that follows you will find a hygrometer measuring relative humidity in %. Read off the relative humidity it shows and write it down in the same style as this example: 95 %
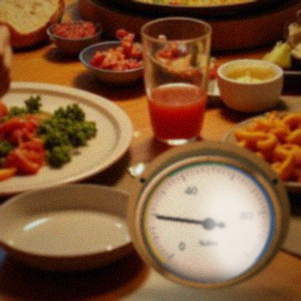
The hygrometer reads 20 %
